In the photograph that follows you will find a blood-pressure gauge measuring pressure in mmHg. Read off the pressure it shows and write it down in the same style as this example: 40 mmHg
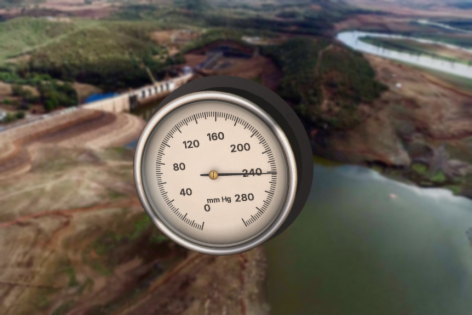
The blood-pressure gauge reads 240 mmHg
